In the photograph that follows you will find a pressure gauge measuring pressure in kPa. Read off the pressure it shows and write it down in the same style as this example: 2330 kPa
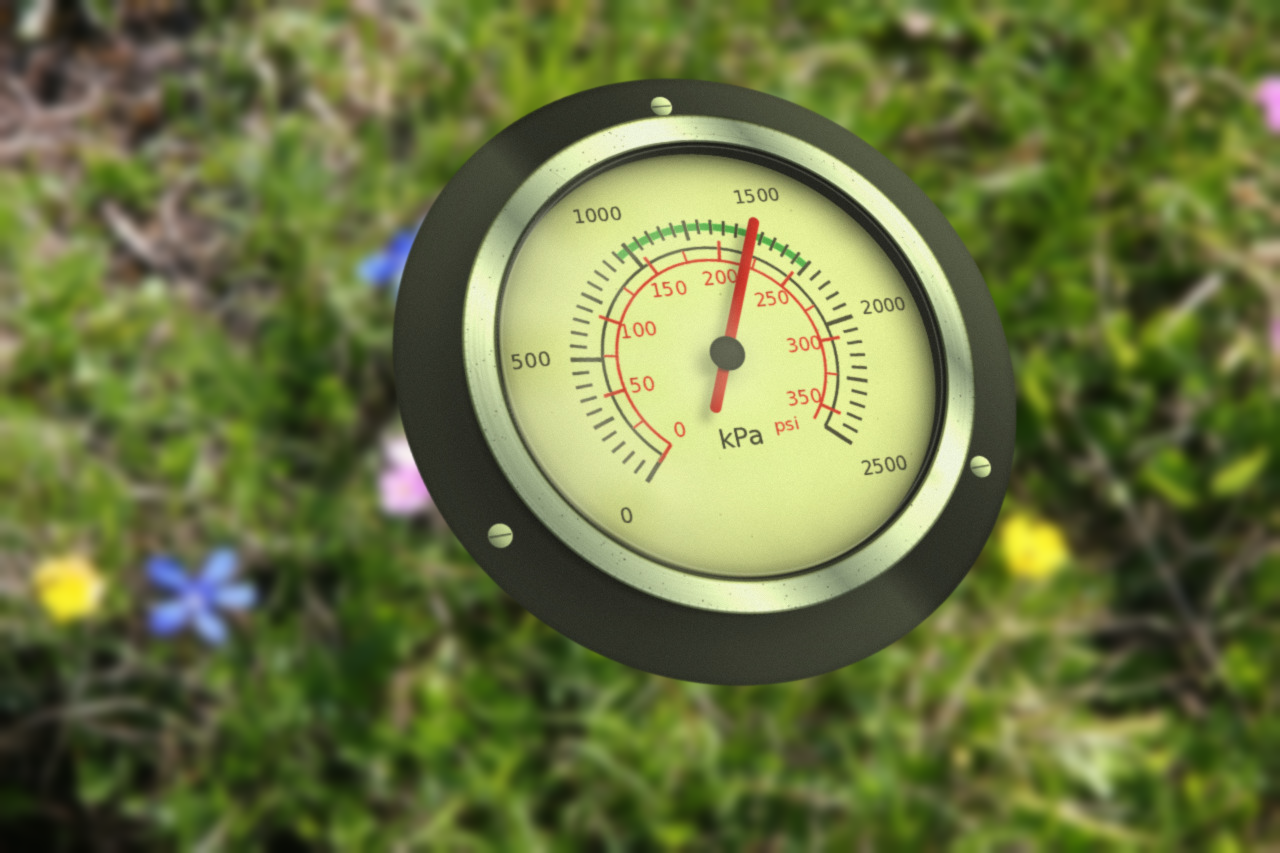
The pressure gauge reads 1500 kPa
